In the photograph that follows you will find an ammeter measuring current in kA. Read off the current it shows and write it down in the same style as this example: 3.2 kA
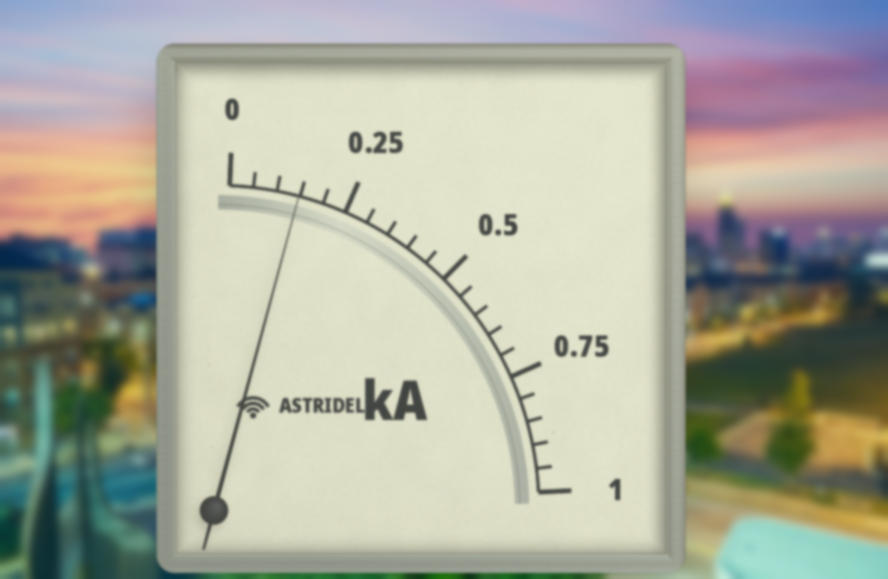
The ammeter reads 0.15 kA
